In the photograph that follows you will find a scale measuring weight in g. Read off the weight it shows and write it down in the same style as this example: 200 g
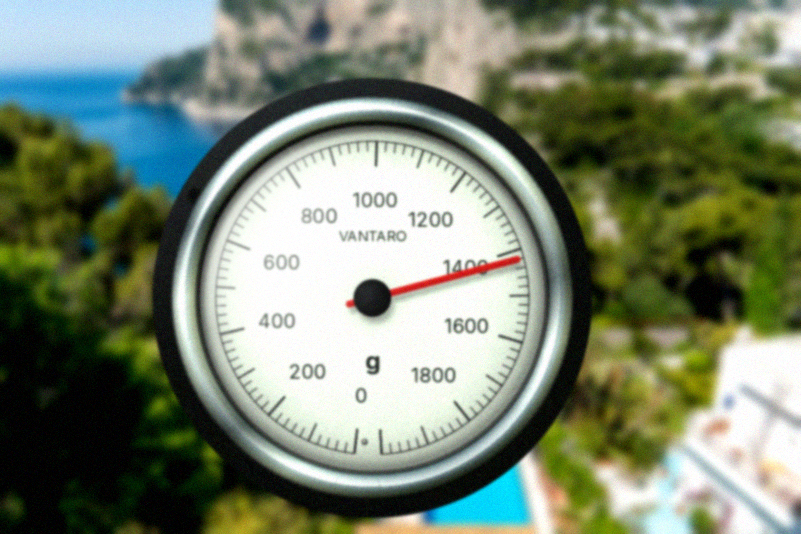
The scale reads 1420 g
